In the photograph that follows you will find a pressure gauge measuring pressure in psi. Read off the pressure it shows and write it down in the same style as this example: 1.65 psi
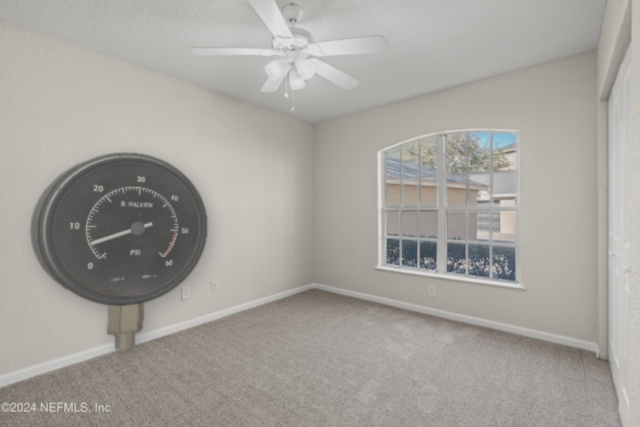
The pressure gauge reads 5 psi
